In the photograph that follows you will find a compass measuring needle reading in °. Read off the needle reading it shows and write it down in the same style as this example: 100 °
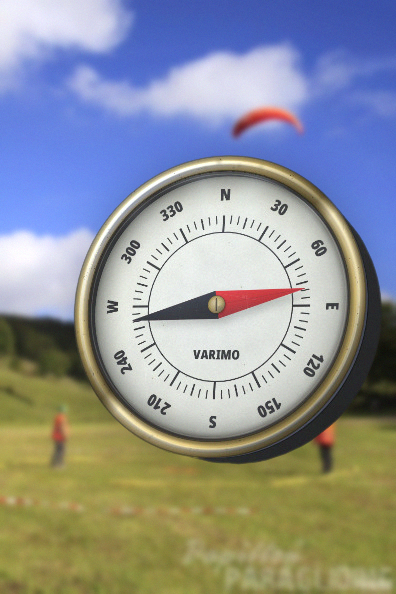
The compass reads 80 °
